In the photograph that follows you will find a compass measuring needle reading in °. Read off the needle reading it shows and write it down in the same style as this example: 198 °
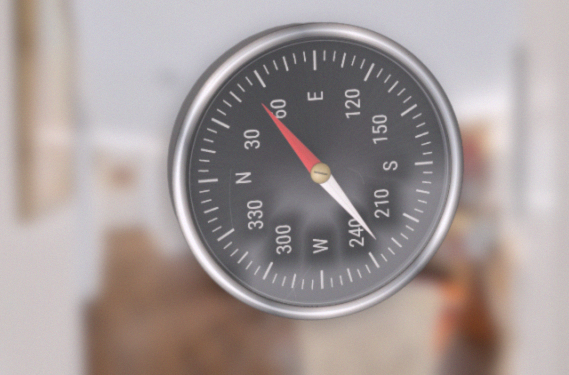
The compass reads 52.5 °
